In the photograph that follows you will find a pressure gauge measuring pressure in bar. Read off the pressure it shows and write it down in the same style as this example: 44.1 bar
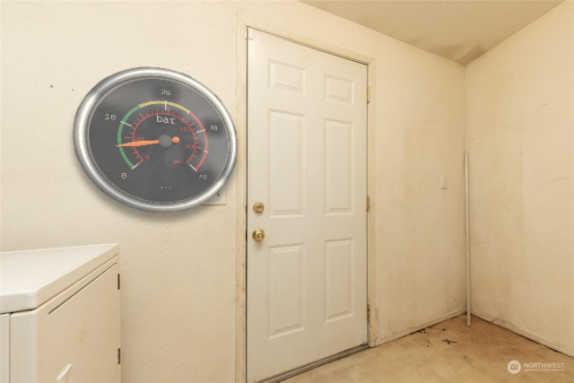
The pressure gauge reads 5 bar
